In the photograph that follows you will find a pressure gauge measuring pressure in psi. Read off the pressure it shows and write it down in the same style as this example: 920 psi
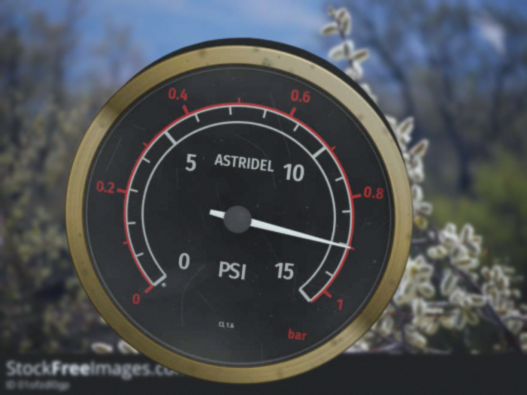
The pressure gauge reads 13 psi
